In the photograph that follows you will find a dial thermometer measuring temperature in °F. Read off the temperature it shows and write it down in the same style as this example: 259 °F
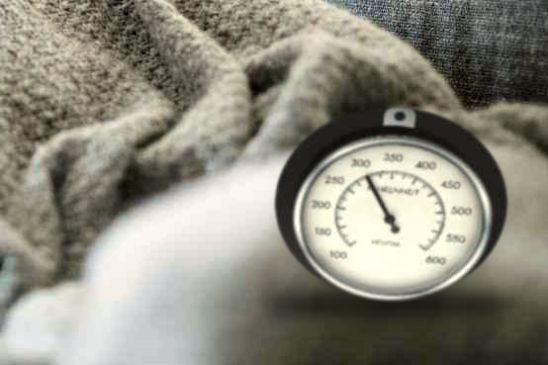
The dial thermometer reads 300 °F
